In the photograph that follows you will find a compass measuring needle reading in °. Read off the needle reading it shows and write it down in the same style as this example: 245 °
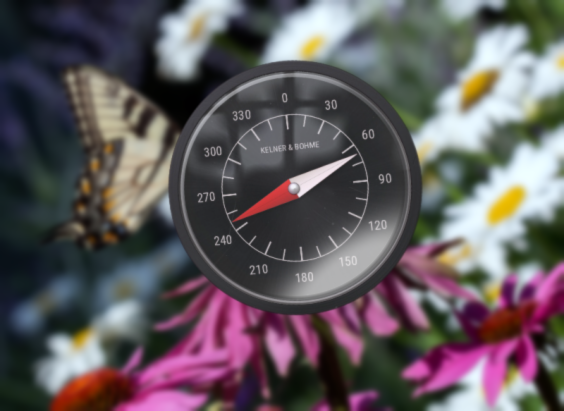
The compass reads 247.5 °
